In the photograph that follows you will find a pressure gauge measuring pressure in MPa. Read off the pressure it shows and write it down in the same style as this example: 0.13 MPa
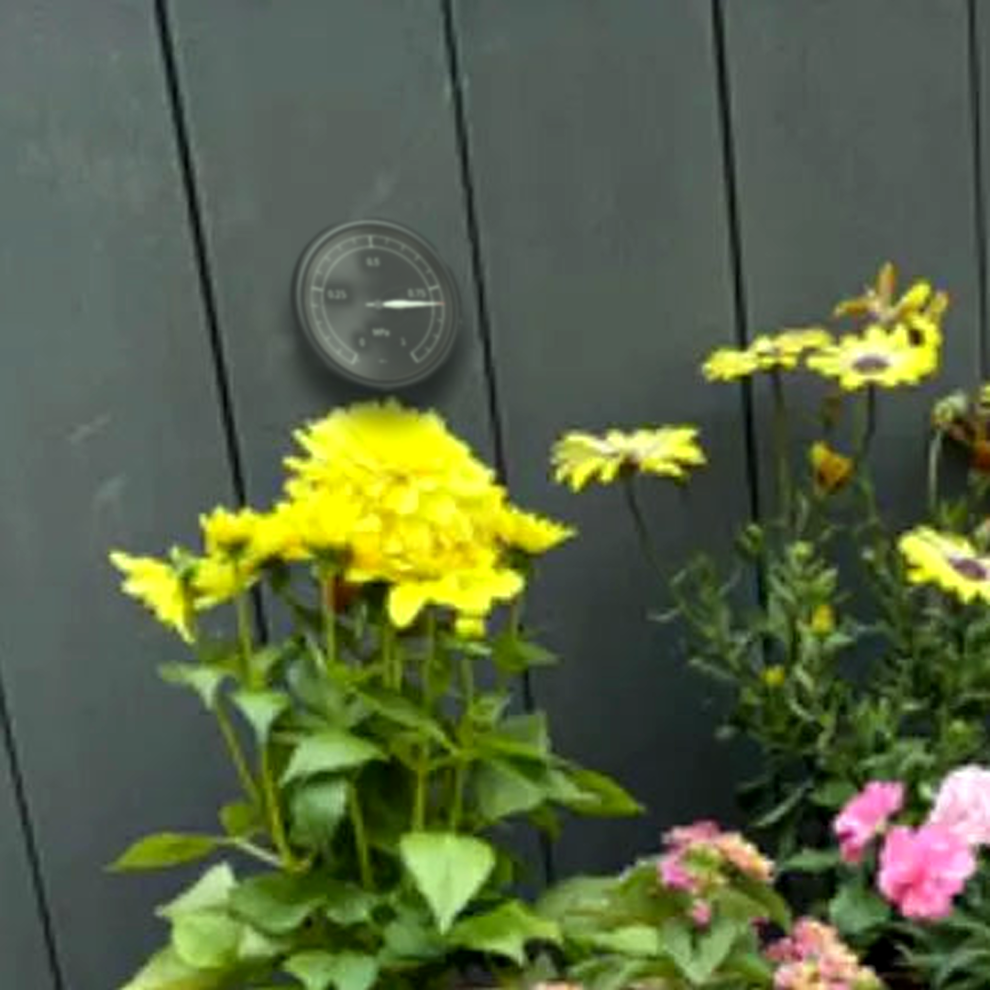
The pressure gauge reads 0.8 MPa
